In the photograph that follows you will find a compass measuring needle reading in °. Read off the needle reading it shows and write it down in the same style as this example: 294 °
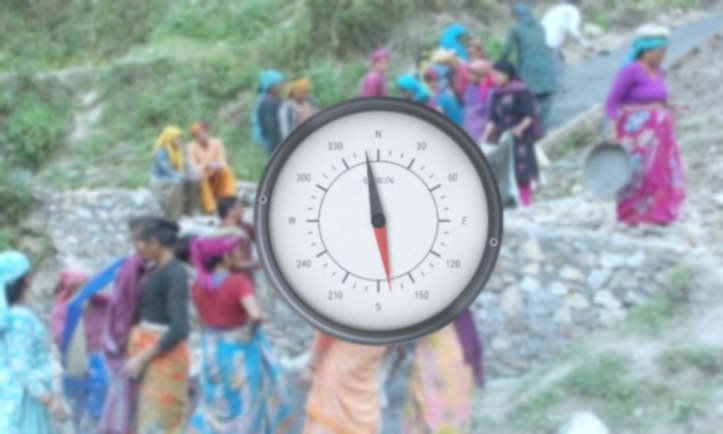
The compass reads 170 °
